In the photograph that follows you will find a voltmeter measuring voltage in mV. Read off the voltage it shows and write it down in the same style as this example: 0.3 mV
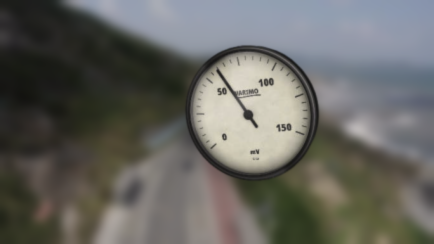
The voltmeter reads 60 mV
